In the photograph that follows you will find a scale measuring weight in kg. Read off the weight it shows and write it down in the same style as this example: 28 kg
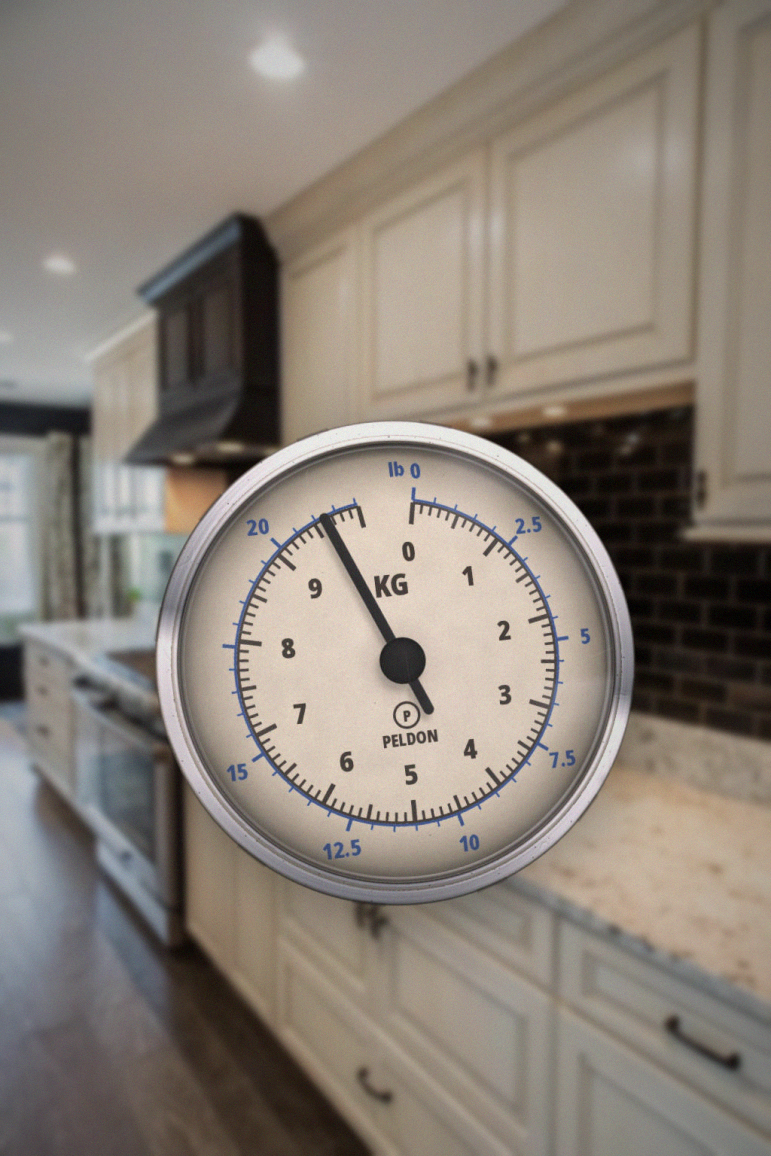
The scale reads 9.6 kg
